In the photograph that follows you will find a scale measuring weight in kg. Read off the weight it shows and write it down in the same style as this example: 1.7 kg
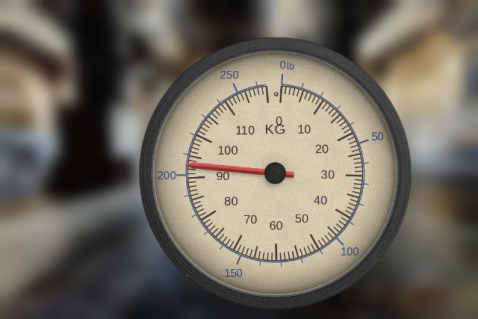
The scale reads 93 kg
